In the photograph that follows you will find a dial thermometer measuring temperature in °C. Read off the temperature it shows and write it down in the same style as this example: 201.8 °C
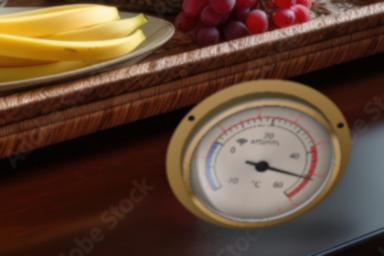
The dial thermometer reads 50 °C
